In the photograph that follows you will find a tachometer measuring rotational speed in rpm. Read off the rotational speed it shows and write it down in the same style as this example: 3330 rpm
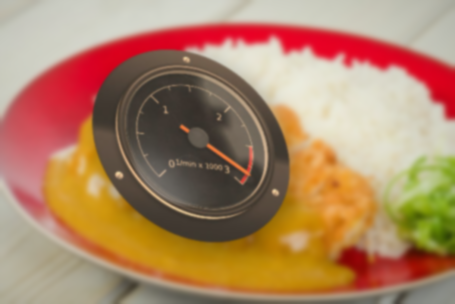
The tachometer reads 2875 rpm
